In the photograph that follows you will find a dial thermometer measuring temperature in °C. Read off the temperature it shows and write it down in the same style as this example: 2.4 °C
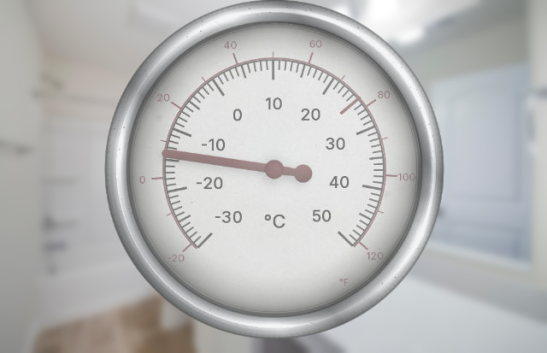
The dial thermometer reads -14 °C
